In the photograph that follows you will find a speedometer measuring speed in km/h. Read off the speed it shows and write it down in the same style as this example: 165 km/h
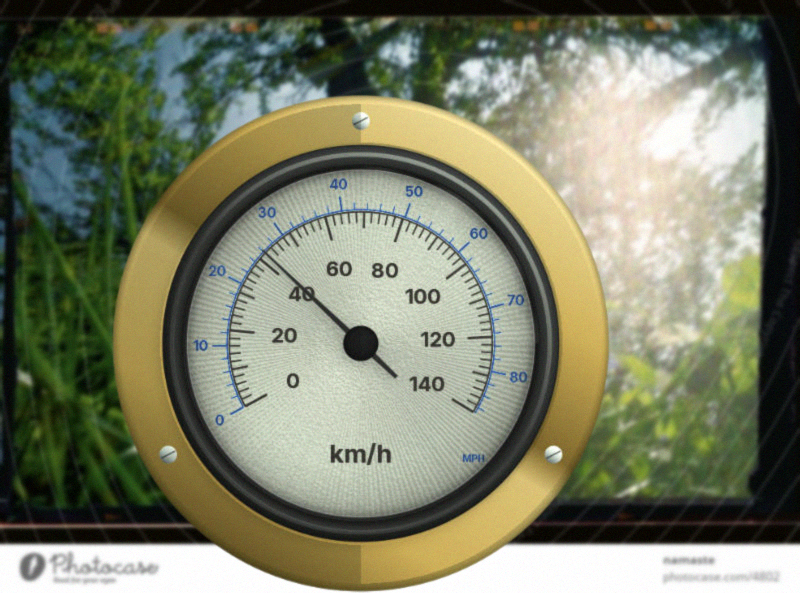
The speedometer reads 42 km/h
